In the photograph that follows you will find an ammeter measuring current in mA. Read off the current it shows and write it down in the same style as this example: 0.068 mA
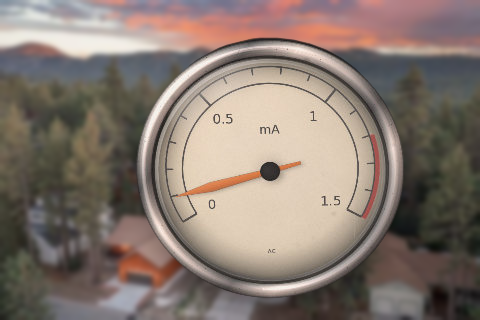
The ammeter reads 0.1 mA
